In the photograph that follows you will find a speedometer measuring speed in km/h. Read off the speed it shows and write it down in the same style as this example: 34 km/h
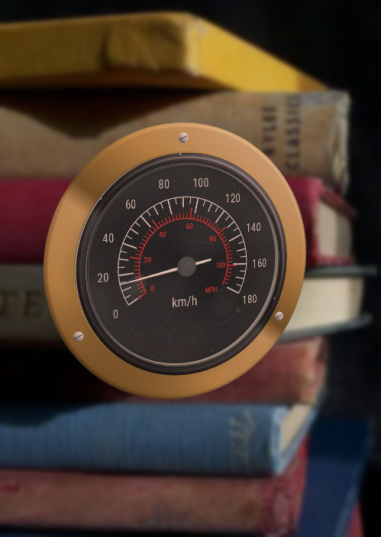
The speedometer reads 15 km/h
